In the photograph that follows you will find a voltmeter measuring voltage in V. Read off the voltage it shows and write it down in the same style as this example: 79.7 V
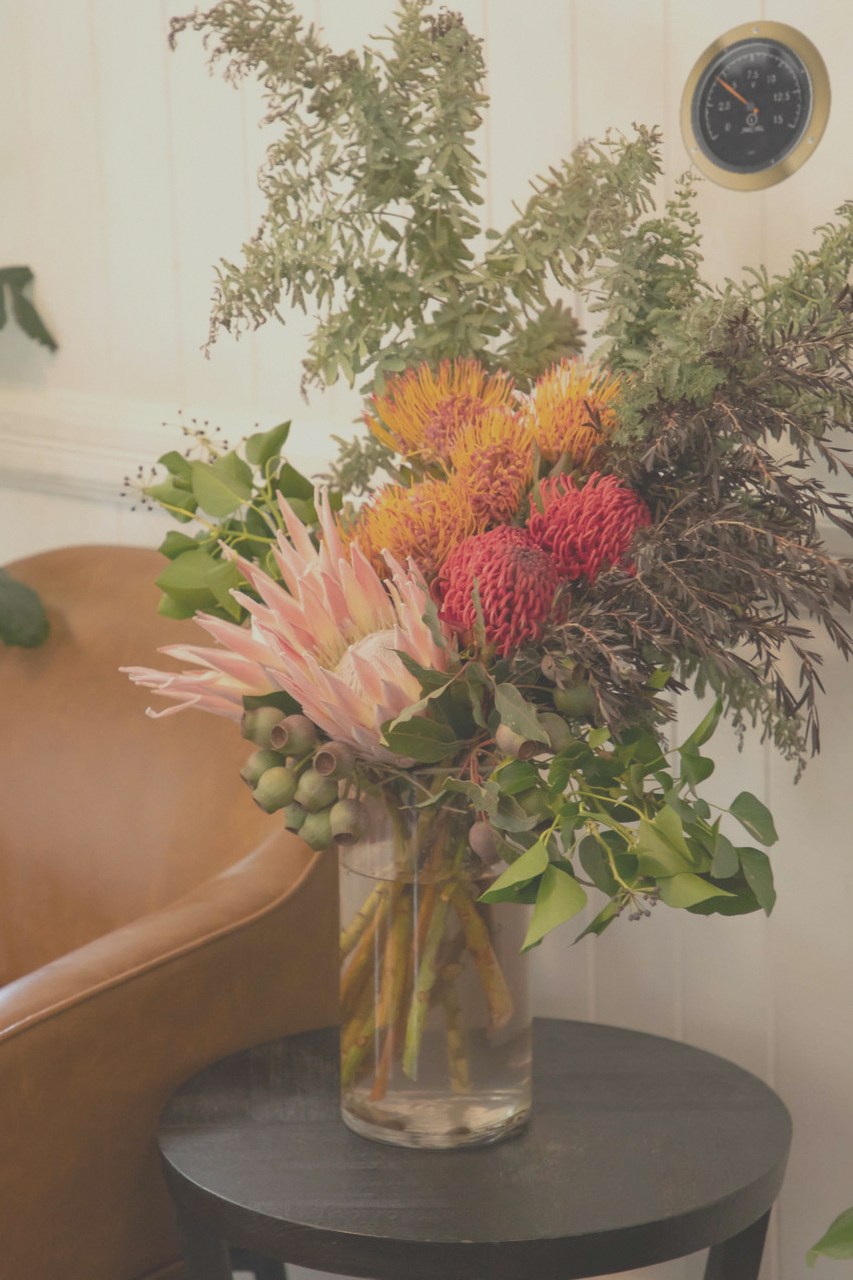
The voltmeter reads 4.5 V
